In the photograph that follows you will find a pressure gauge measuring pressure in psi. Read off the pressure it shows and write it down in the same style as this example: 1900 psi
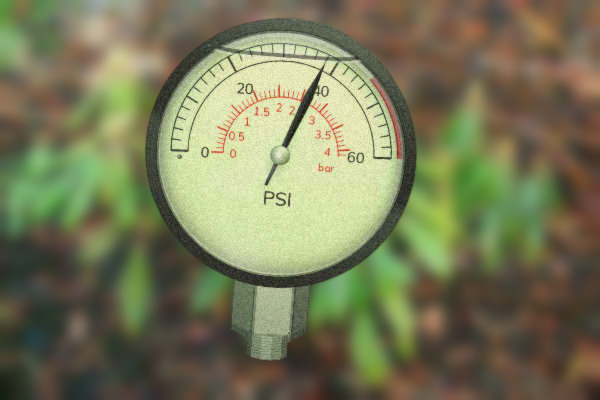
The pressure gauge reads 38 psi
